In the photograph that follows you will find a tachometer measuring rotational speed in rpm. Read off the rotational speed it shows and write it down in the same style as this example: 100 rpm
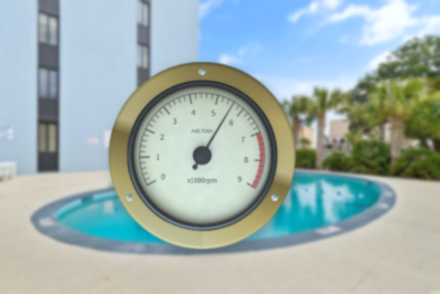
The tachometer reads 5600 rpm
